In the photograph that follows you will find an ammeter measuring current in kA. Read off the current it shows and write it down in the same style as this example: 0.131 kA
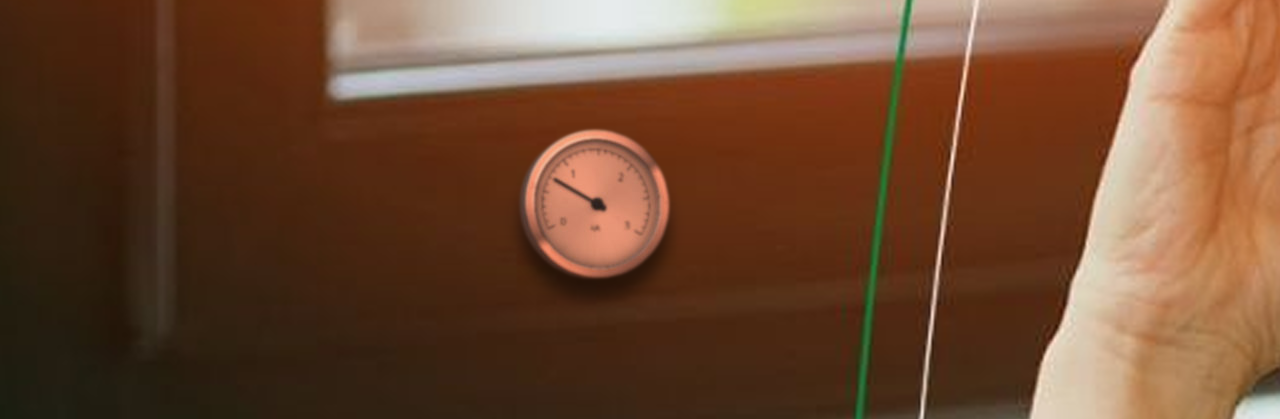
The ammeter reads 0.7 kA
